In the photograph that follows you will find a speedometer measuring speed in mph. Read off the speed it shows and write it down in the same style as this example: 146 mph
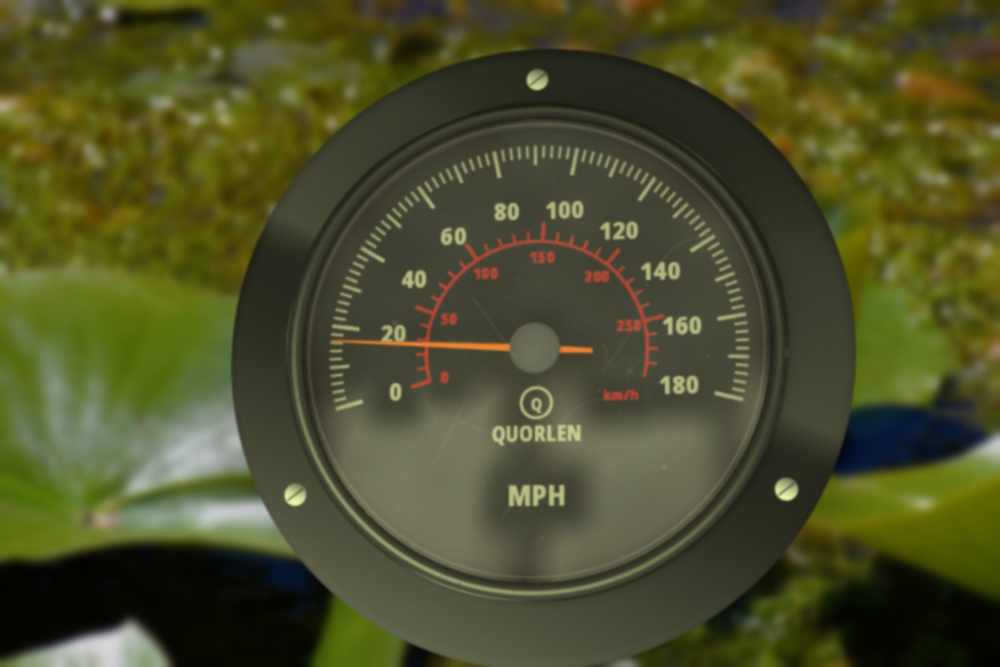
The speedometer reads 16 mph
